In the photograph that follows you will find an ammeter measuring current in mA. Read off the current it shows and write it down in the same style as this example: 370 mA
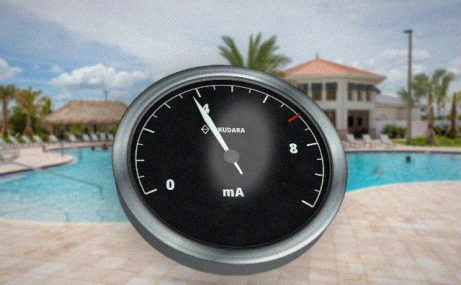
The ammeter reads 3.75 mA
